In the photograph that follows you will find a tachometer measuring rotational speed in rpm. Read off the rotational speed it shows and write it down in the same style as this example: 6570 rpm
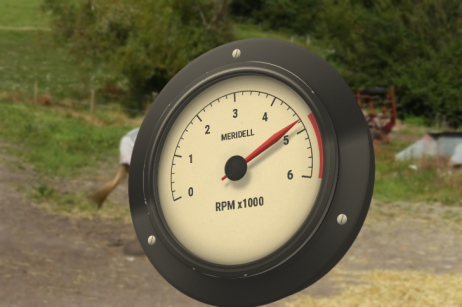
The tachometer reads 4800 rpm
